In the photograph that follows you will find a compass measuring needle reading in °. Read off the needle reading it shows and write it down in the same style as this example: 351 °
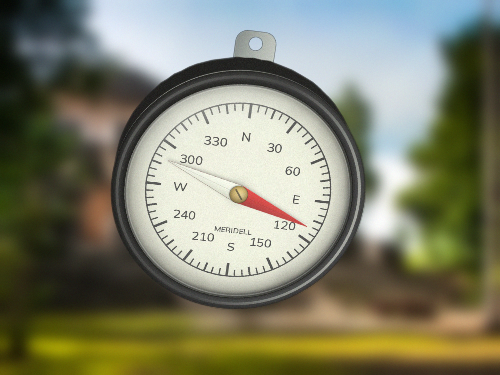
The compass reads 110 °
